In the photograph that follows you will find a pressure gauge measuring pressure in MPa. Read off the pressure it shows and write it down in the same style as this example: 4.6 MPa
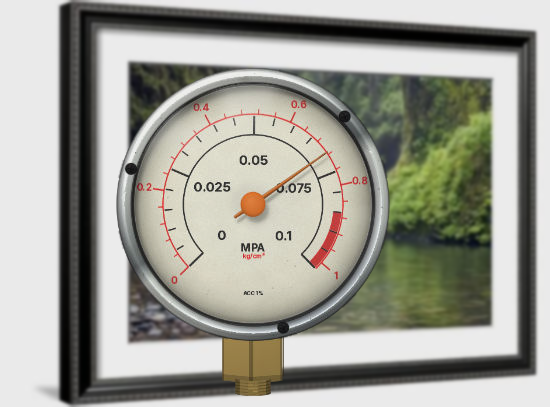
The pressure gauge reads 0.07 MPa
